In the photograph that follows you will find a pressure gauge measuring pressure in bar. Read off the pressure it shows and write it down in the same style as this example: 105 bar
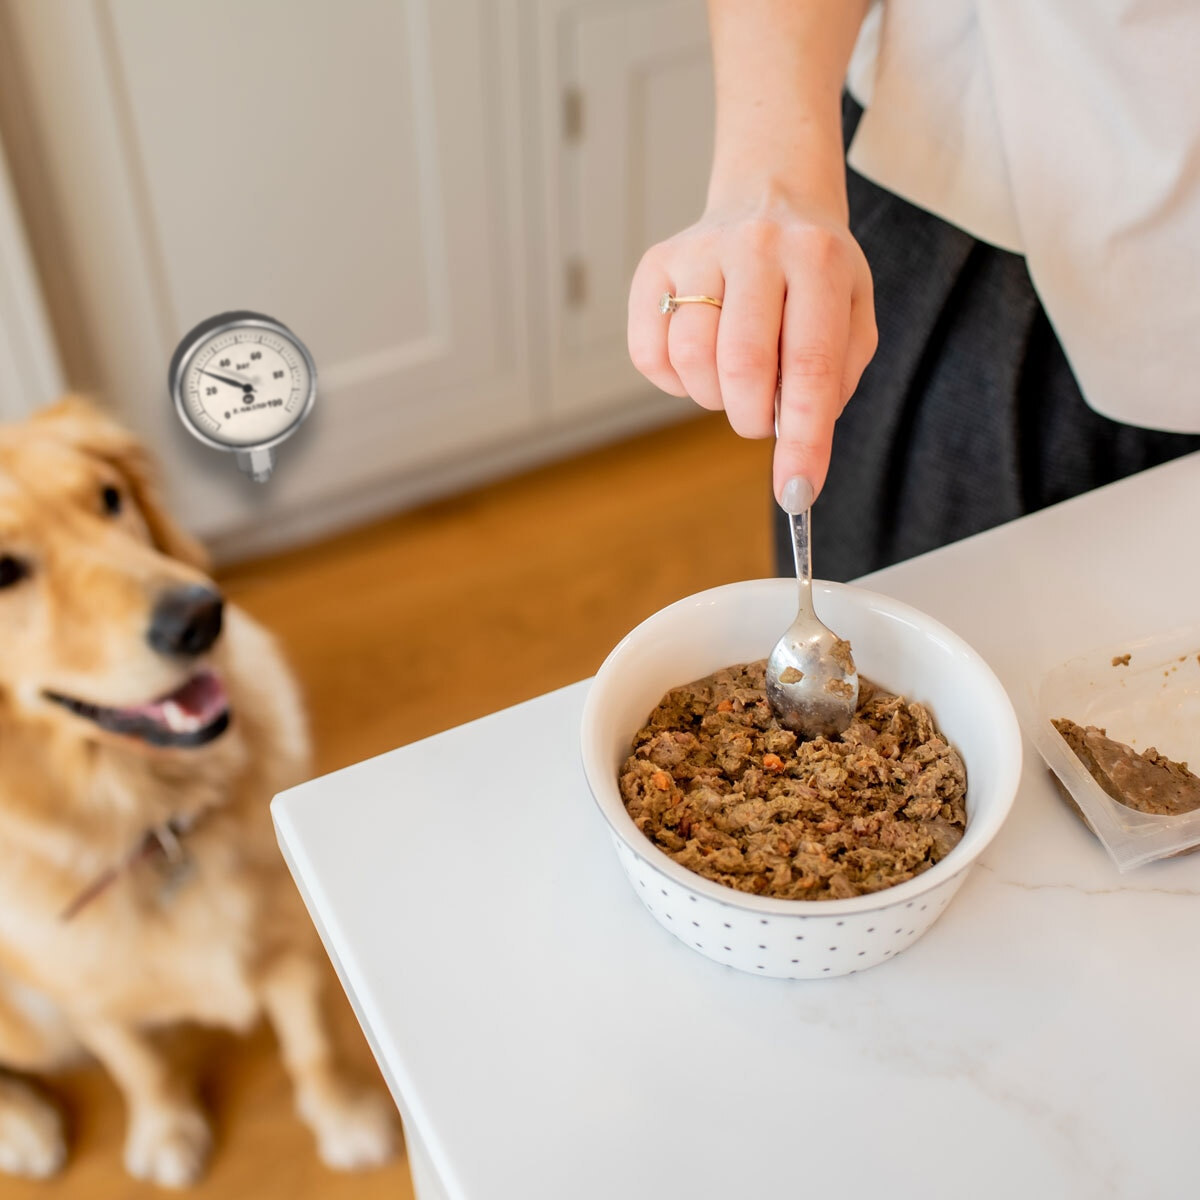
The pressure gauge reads 30 bar
